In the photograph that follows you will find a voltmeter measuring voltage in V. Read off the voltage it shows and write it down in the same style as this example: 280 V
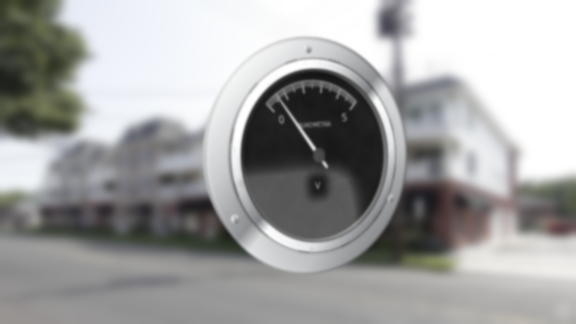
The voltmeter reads 0.5 V
